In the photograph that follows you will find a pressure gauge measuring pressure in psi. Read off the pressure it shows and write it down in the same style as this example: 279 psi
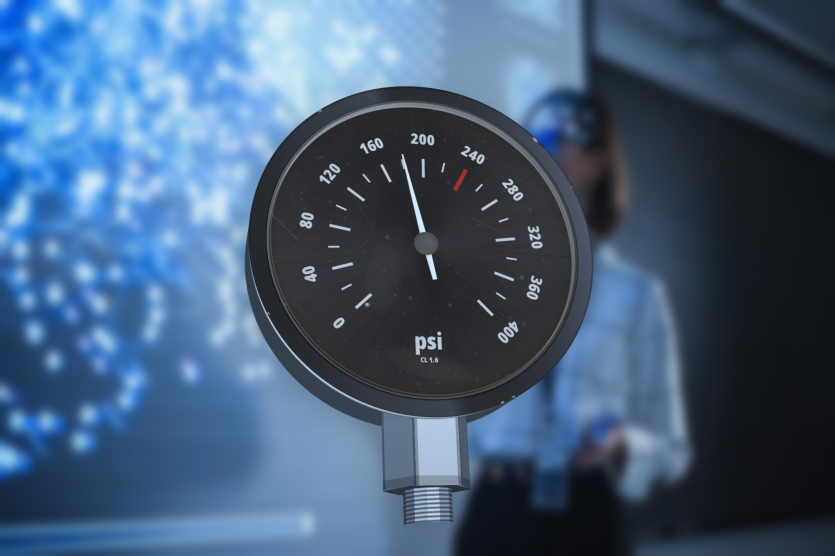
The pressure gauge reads 180 psi
